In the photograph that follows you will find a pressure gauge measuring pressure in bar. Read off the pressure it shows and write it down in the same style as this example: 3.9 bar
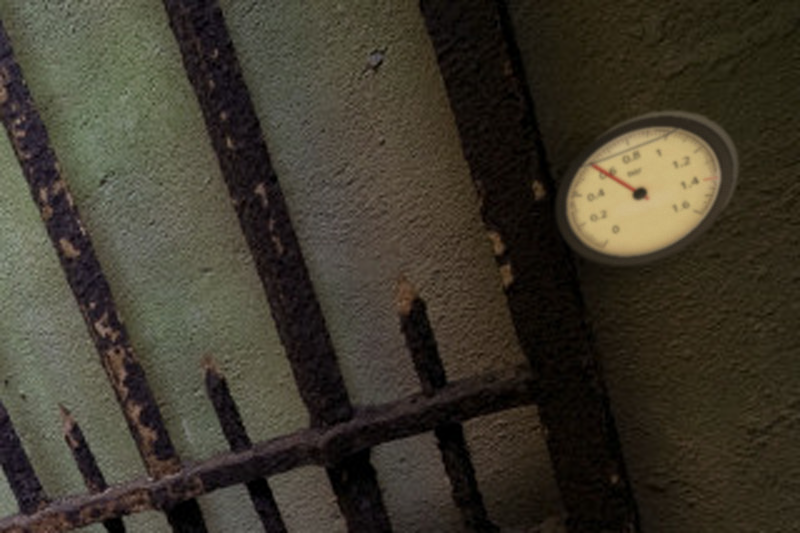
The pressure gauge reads 0.6 bar
